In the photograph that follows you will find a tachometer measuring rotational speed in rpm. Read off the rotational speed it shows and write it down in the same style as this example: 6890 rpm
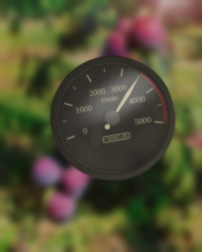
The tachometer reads 3500 rpm
